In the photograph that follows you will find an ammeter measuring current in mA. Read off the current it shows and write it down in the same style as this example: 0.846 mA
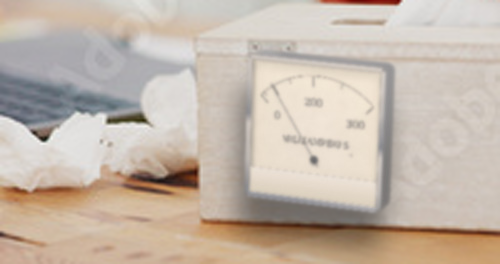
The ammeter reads 100 mA
